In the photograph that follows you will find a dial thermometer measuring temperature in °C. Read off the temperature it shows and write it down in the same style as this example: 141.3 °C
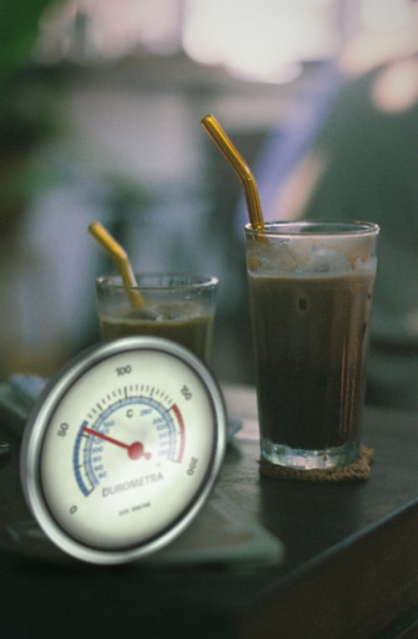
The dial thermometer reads 55 °C
